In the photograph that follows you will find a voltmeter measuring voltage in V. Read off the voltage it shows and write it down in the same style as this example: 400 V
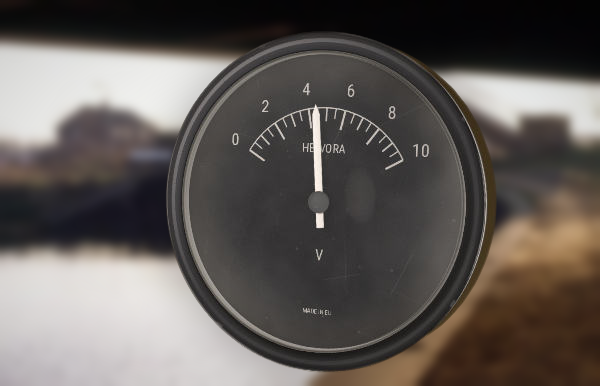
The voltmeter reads 4.5 V
